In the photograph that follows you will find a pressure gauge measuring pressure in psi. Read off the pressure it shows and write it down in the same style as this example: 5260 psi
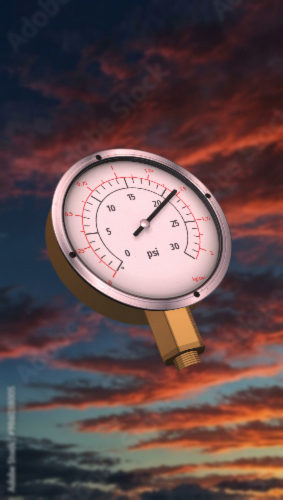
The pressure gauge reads 21 psi
